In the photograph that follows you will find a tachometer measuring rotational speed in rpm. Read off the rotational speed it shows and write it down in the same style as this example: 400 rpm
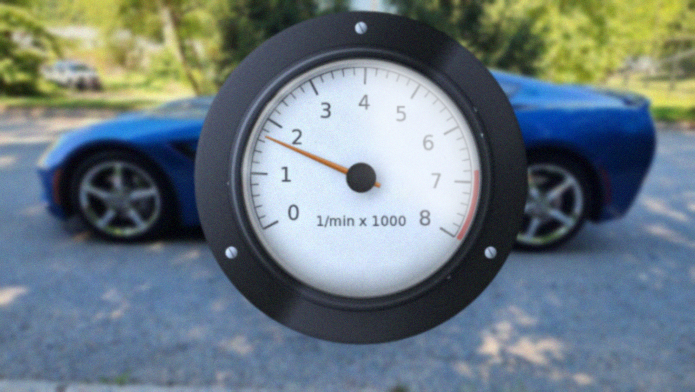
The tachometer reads 1700 rpm
